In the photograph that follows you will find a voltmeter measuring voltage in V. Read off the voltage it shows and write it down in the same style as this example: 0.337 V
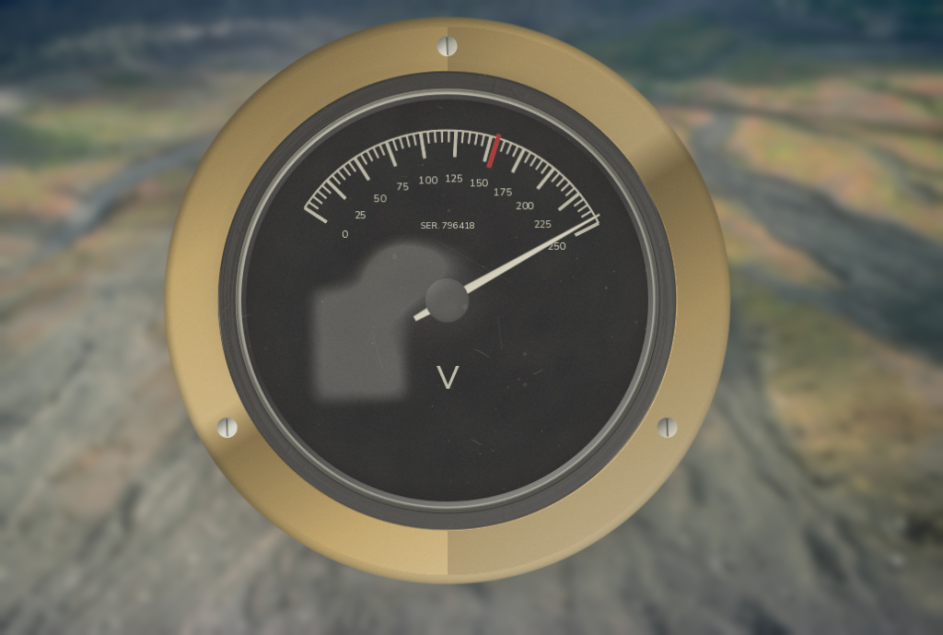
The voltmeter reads 245 V
